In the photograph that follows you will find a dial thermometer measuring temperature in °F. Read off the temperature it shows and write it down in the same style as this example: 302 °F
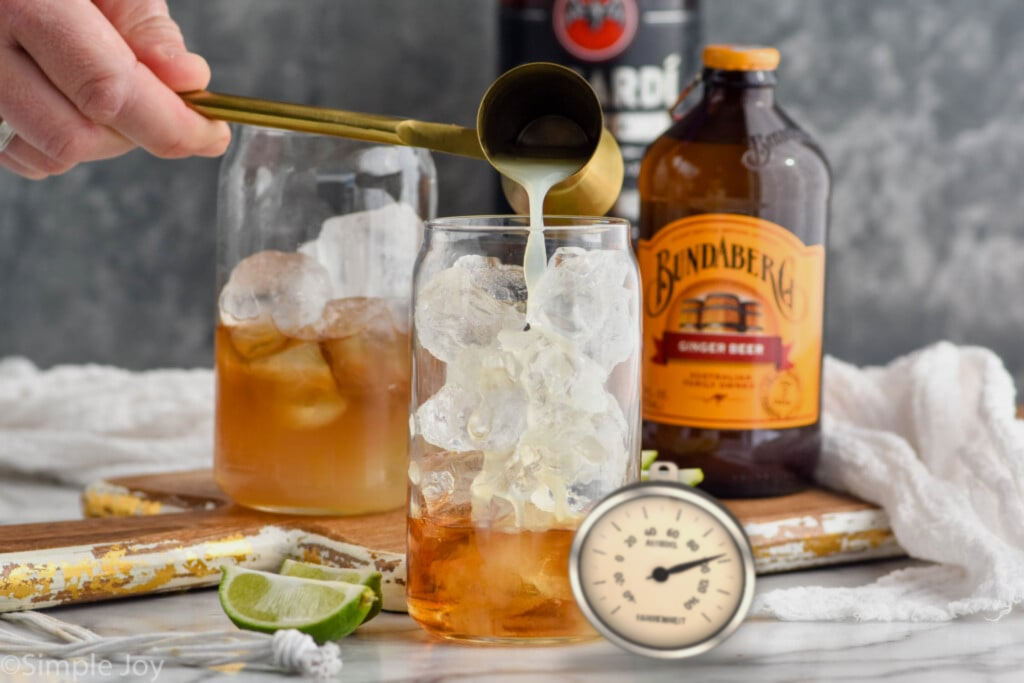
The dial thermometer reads 95 °F
